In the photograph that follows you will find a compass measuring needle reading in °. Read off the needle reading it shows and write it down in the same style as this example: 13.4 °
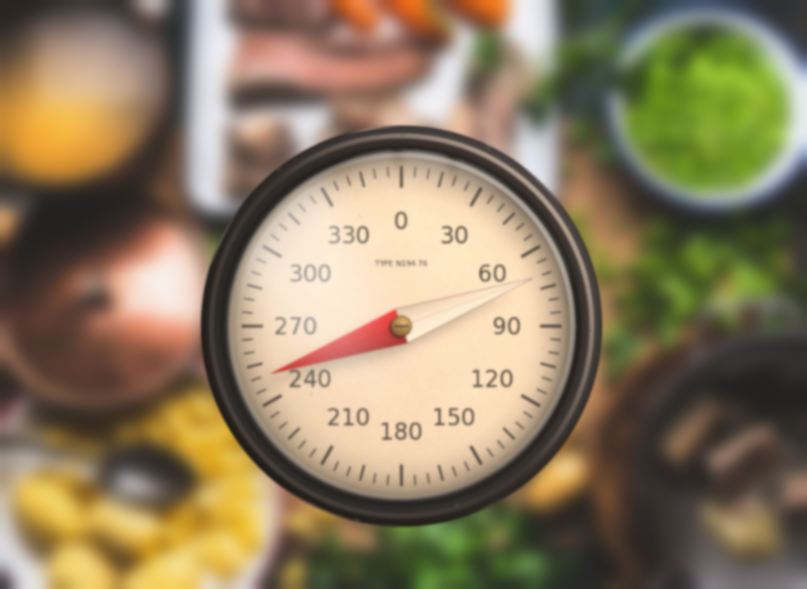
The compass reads 250 °
